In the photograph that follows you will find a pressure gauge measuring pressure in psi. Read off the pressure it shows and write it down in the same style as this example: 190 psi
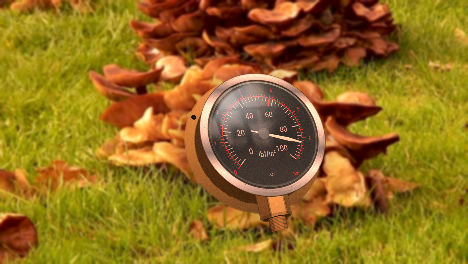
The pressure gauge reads 90 psi
